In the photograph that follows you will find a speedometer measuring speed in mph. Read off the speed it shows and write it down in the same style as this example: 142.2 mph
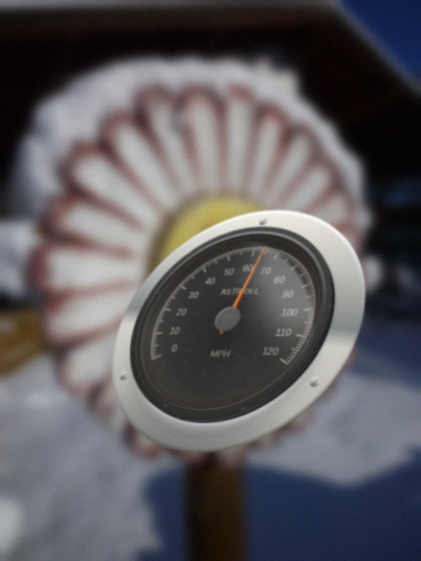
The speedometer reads 65 mph
